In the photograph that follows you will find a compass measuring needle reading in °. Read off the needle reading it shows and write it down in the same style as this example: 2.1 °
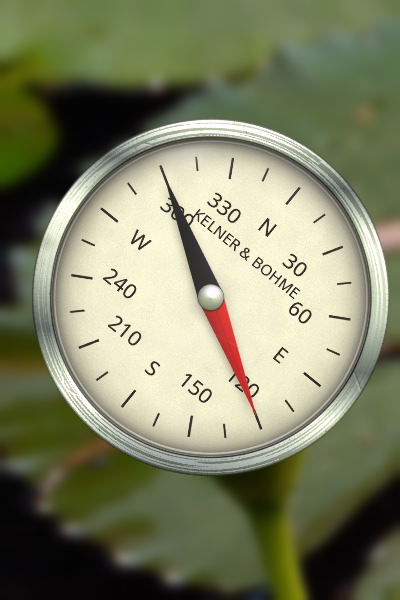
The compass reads 120 °
